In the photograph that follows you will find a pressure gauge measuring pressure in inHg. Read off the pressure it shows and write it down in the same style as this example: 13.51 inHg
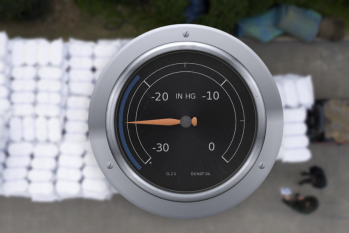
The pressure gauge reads -25 inHg
